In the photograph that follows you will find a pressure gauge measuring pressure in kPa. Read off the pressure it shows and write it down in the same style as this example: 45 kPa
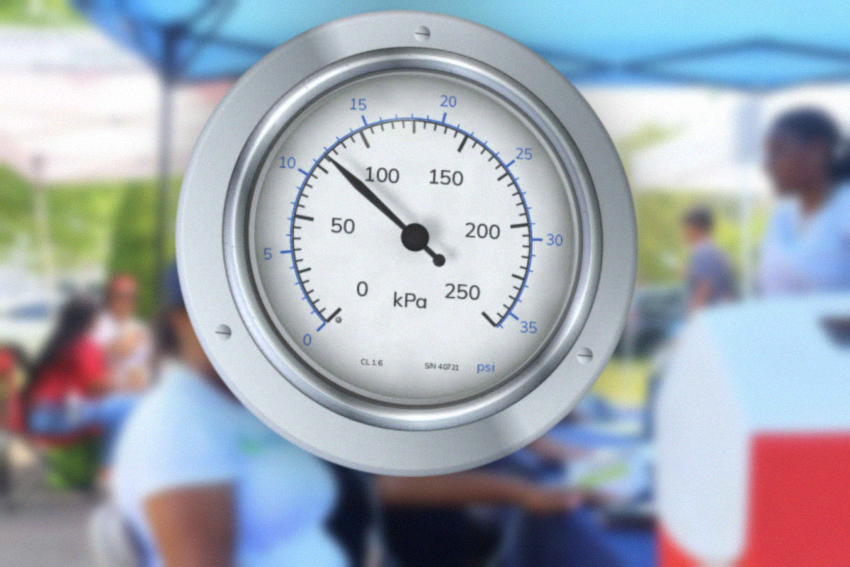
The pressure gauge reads 80 kPa
